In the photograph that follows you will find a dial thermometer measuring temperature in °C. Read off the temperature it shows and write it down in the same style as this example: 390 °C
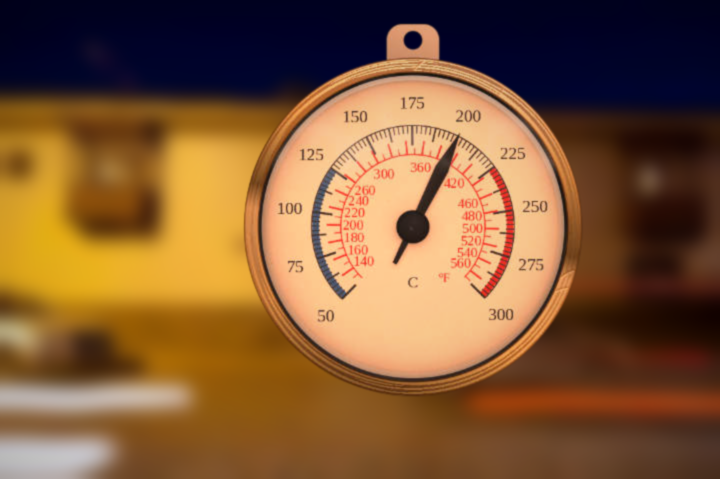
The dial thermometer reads 200 °C
